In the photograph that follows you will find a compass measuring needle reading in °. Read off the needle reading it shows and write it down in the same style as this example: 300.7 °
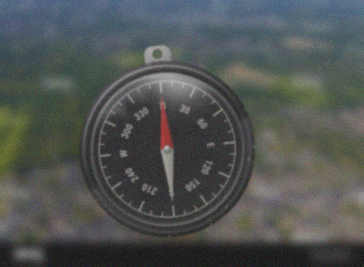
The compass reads 0 °
